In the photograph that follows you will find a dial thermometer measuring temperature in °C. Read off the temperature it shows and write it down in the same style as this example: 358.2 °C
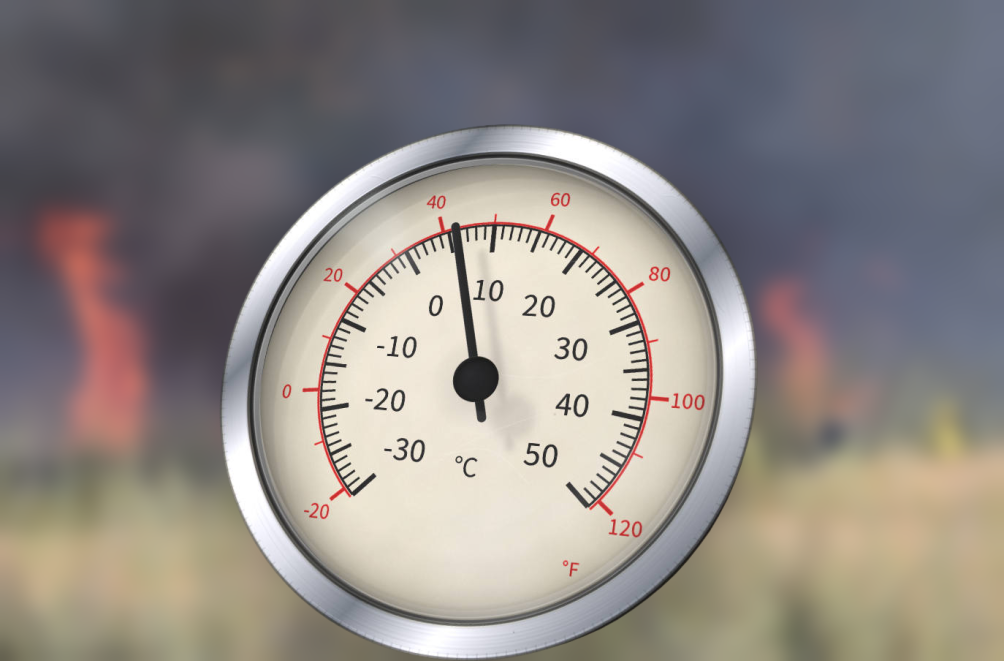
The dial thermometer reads 6 °C
